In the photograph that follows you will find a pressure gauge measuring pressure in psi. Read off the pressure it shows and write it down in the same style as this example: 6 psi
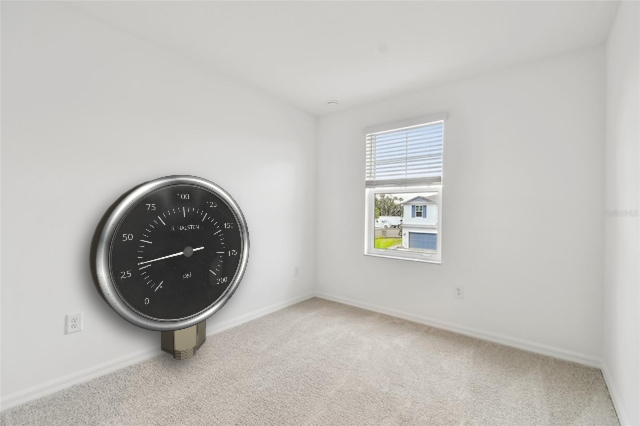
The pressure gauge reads 30 psi
